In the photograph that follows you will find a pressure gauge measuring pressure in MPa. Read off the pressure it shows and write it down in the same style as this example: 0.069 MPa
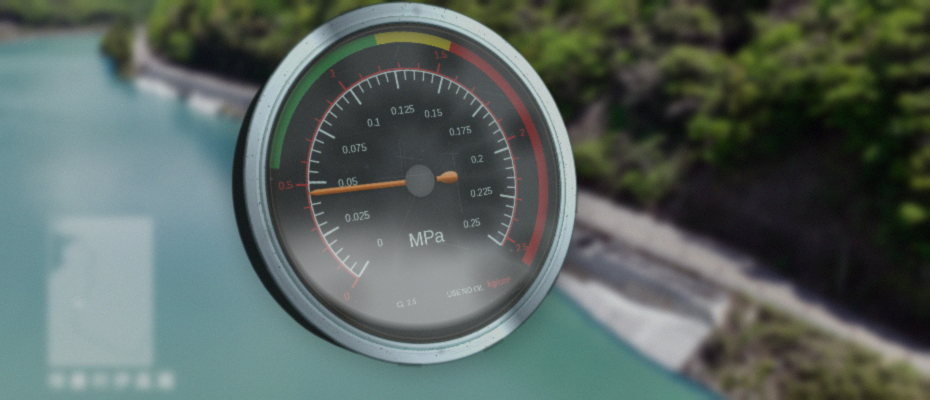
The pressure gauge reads 0.045 MPa
